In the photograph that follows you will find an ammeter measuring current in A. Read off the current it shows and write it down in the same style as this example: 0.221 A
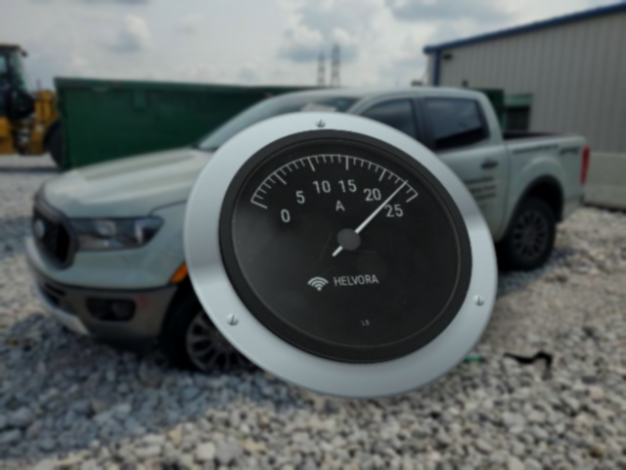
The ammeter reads 23 A
